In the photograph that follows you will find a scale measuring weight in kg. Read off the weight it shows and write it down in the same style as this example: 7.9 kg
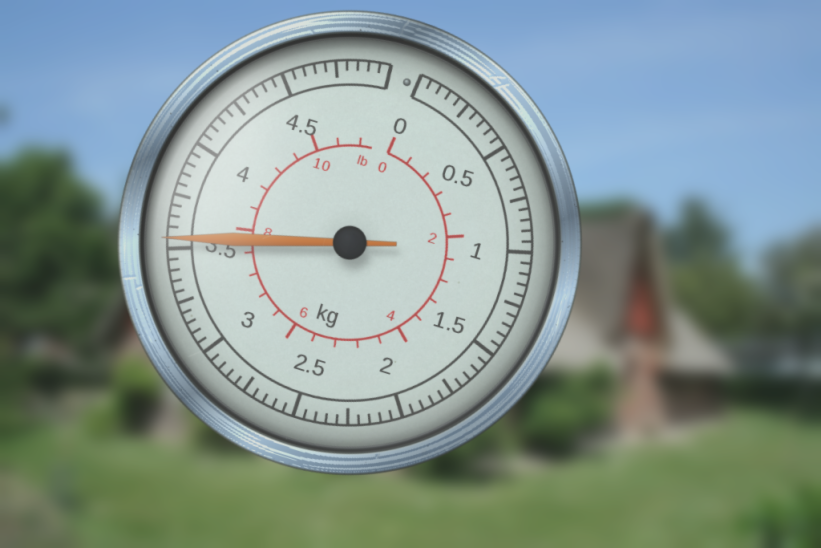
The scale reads 3.55 kg
